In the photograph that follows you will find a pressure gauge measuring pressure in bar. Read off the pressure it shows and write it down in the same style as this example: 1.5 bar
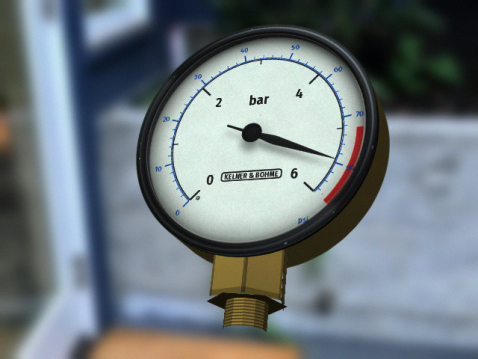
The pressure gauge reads 5.5 bar
